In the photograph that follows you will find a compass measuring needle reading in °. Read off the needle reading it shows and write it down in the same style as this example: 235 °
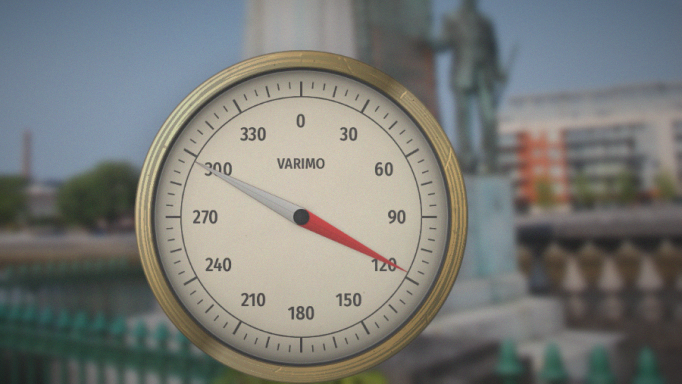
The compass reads 117.5 °
